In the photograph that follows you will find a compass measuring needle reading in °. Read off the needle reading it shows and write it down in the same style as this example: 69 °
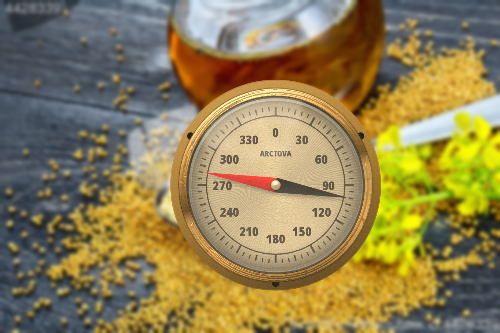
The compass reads 280 °
